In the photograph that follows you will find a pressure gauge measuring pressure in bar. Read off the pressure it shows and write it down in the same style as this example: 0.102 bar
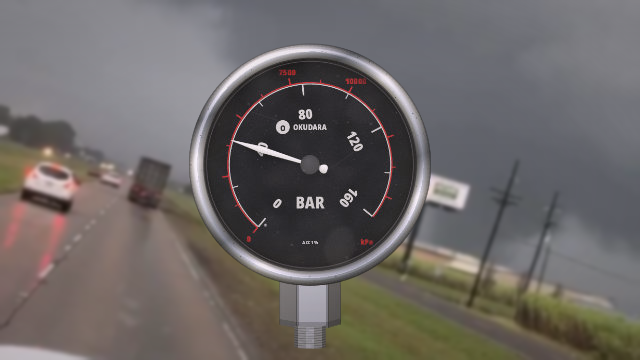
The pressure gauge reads 40 bar
